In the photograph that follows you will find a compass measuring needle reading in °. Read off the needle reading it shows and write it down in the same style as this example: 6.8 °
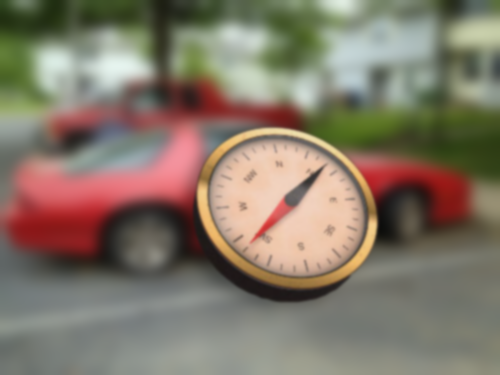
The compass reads 230 °
